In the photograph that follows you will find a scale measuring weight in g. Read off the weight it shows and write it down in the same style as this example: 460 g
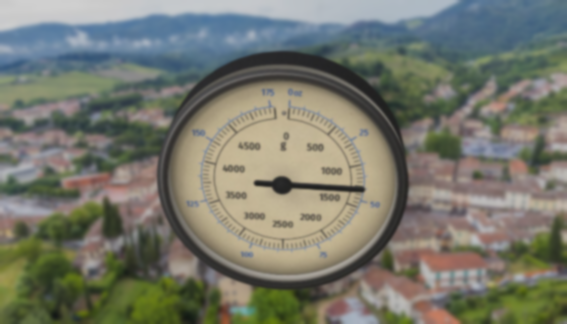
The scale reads 1250 g
